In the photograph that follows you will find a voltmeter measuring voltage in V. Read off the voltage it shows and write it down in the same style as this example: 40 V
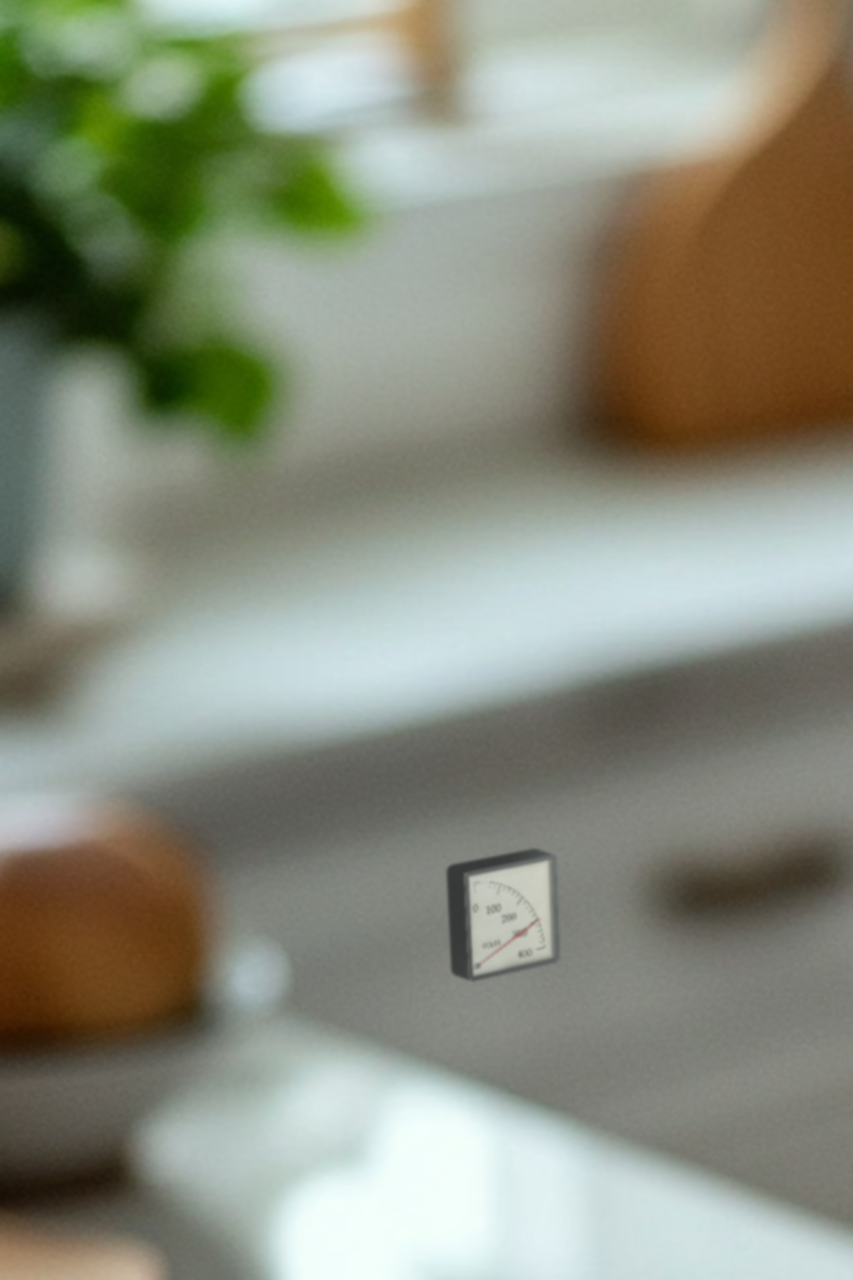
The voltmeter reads 300 V
